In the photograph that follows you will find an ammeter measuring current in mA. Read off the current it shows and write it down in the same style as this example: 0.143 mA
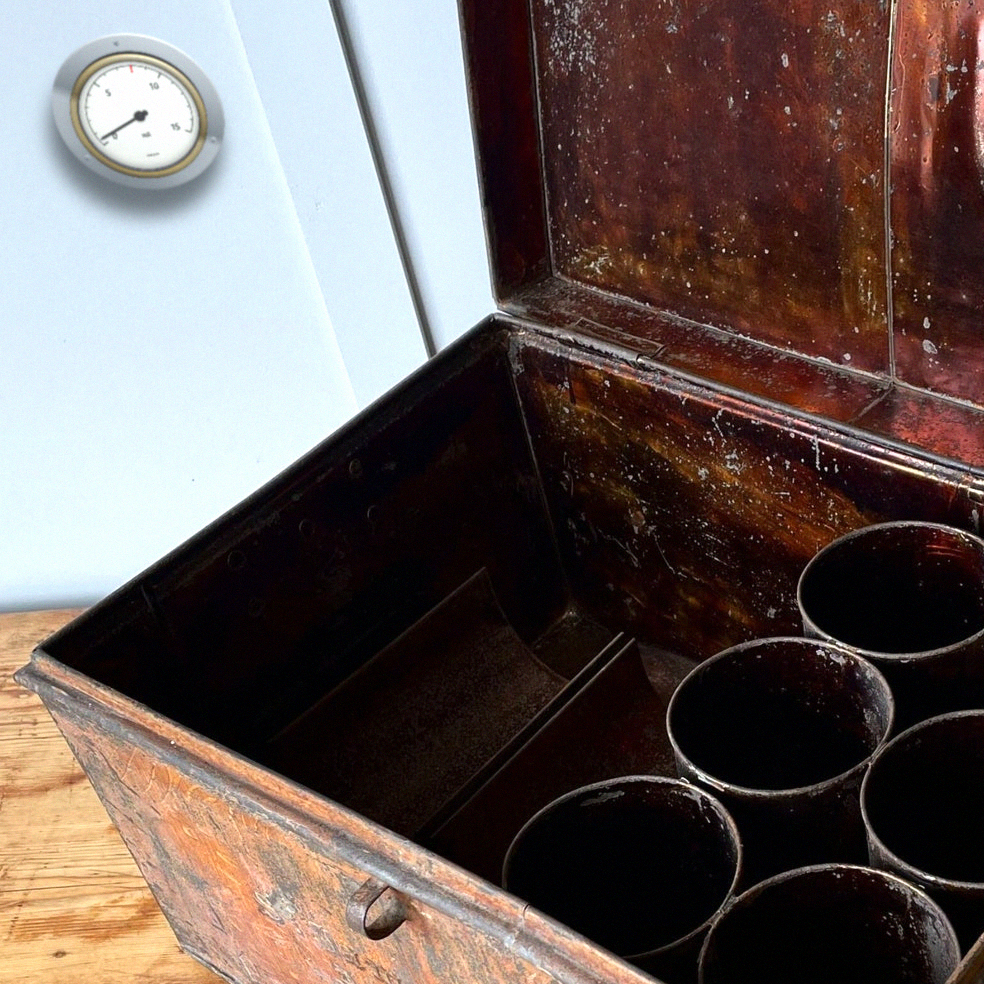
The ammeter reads 0.5 mA
